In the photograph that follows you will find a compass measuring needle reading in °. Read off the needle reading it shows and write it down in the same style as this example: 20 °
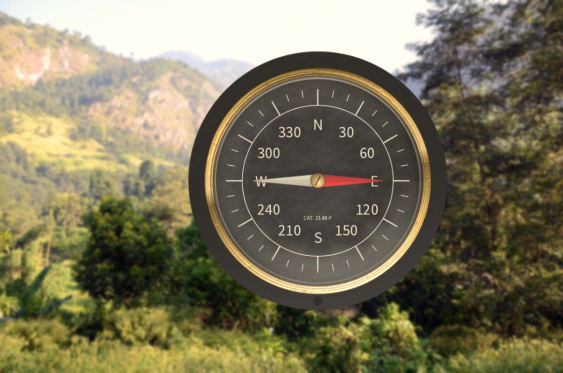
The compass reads 90 °
